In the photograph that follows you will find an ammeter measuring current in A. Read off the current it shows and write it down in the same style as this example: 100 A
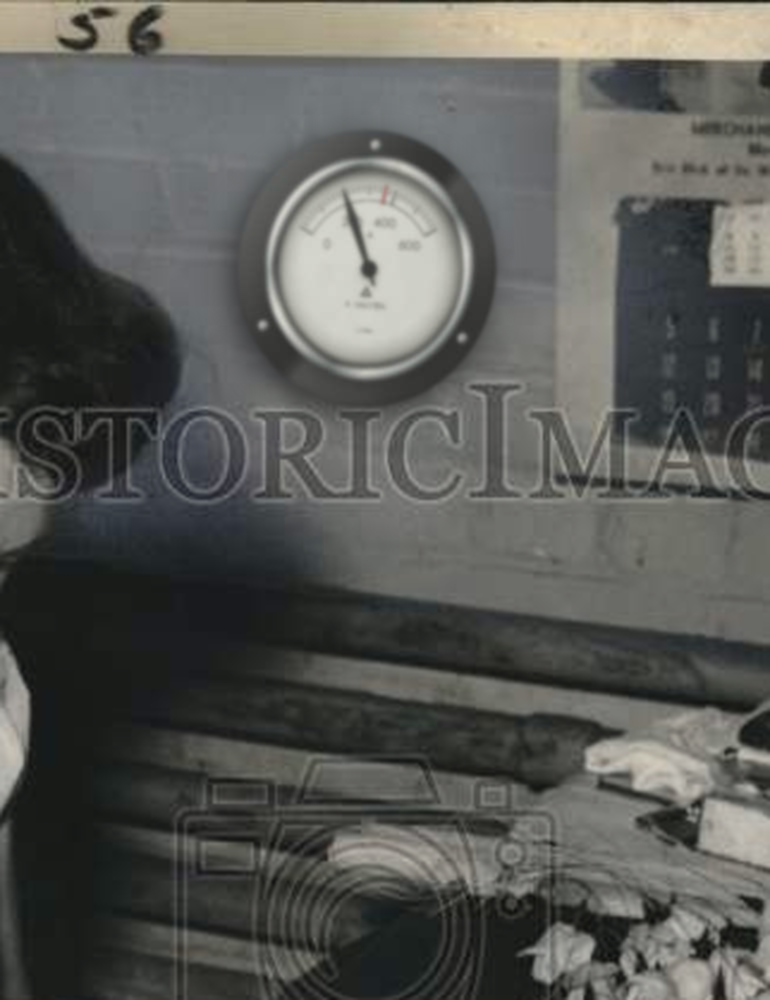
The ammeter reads 200 A
